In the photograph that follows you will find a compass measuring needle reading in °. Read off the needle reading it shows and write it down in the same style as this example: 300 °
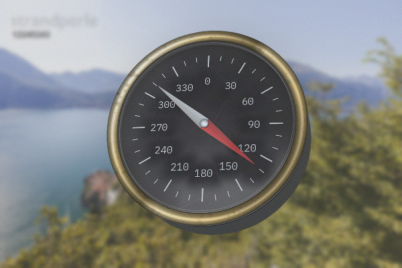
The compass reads 130 °
